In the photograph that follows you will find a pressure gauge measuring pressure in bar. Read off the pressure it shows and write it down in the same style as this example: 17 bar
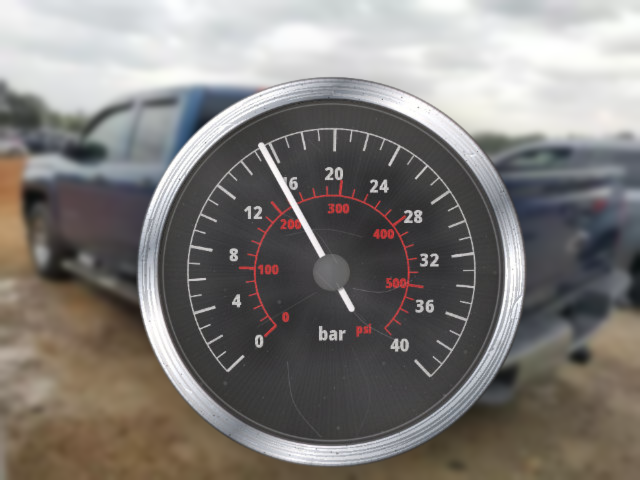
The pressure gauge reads 15.5 bar
